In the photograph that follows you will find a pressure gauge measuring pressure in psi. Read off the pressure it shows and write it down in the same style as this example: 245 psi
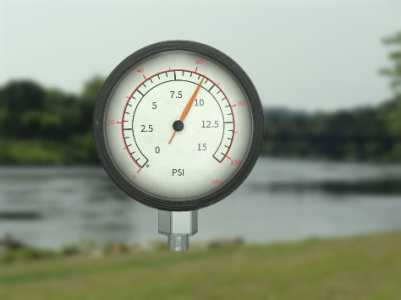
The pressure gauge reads 9.25 psi
